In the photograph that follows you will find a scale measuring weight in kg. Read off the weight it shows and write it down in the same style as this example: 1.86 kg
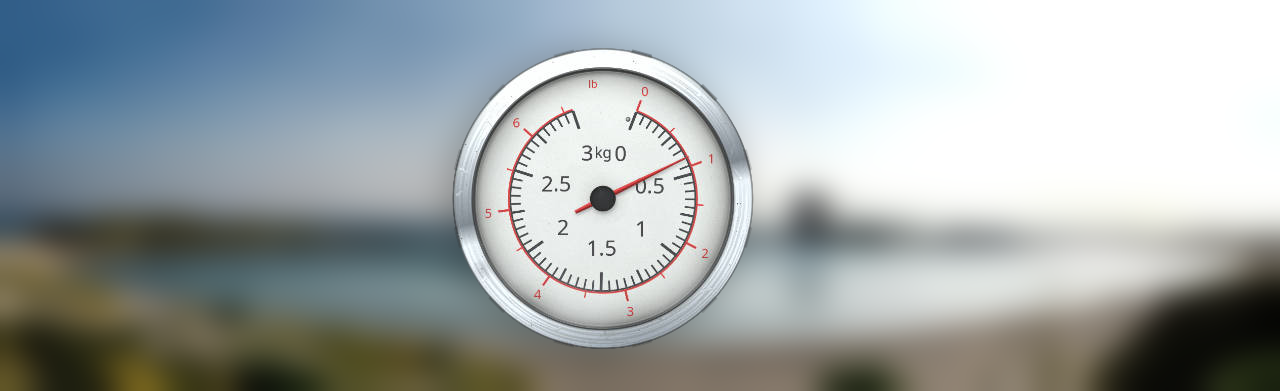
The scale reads 0.4 kg
